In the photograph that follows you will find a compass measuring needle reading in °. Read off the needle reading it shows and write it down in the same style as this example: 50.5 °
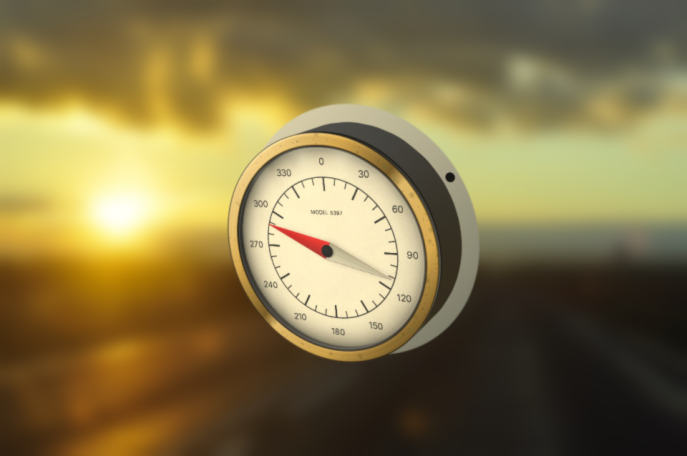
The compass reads 290 °
